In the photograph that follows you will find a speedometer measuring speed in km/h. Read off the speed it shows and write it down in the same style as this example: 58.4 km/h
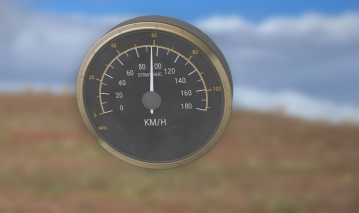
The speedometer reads 95 km/h
